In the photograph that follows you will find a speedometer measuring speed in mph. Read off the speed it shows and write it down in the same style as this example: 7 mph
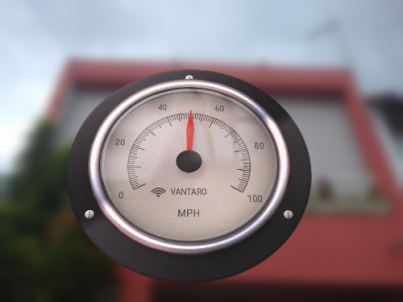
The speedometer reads 50 mph
